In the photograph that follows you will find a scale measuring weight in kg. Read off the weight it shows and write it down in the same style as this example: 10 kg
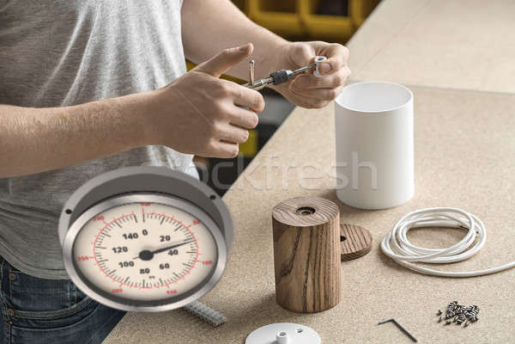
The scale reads 30 kg
